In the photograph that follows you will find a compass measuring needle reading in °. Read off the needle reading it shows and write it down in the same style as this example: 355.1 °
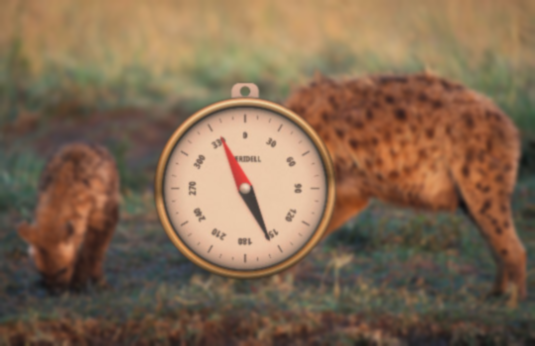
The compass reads 335 °
